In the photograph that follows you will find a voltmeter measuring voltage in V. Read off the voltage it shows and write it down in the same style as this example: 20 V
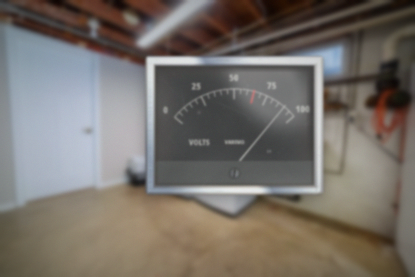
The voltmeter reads 90 V
